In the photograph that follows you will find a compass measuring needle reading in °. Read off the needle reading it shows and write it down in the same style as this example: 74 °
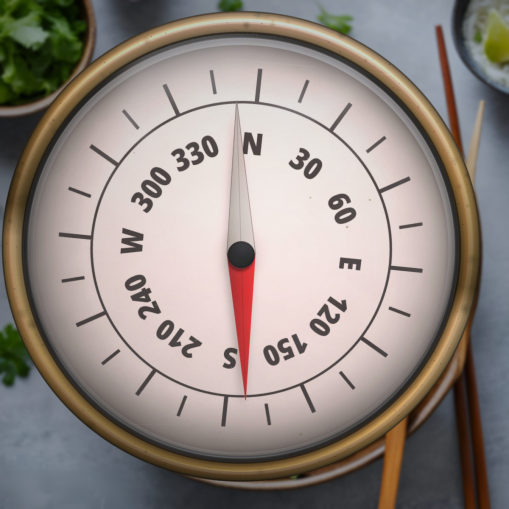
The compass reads 172.5 °
